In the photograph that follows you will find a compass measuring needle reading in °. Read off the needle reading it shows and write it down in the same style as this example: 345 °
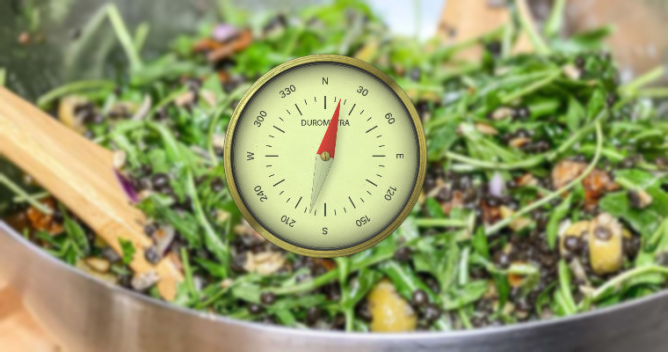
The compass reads 15 °
